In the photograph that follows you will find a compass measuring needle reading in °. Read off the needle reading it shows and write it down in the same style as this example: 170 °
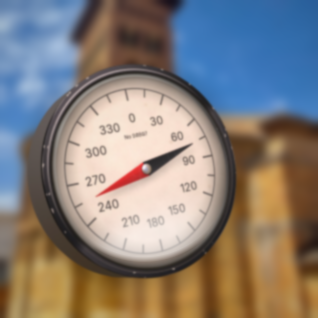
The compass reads 255 °
